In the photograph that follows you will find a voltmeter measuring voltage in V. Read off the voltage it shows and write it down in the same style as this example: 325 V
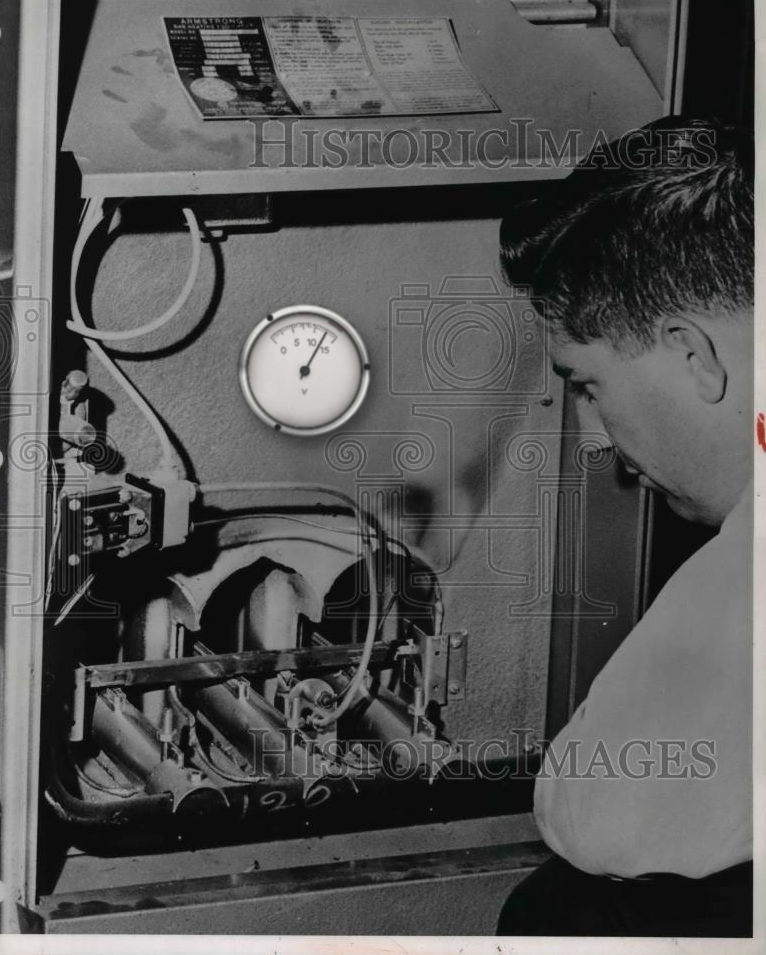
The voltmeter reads 12.5 V
